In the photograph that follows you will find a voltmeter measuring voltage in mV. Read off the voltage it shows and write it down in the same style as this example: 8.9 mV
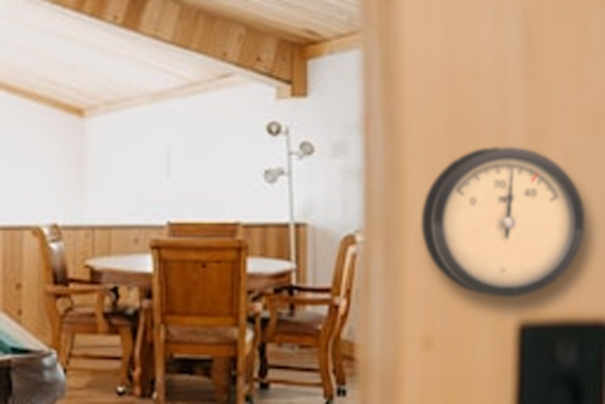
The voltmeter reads 25 mV
